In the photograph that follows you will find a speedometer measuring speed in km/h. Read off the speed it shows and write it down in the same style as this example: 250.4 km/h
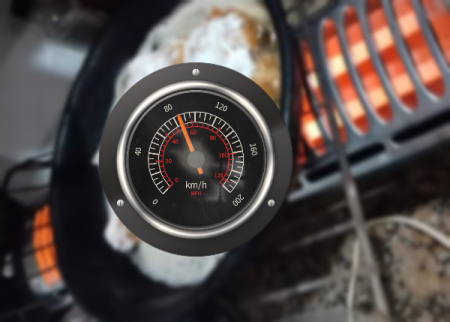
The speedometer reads 85 km/h
